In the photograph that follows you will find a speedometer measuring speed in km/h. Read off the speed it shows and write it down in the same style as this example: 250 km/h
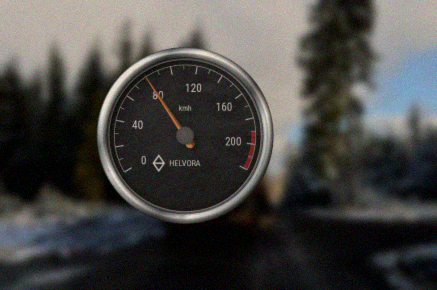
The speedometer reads 80 km/h
